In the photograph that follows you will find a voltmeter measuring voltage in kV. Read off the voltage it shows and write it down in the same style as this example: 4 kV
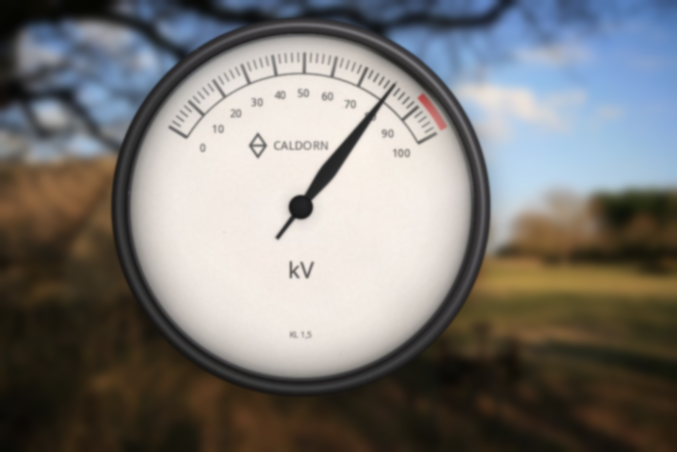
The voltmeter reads 80 kV
